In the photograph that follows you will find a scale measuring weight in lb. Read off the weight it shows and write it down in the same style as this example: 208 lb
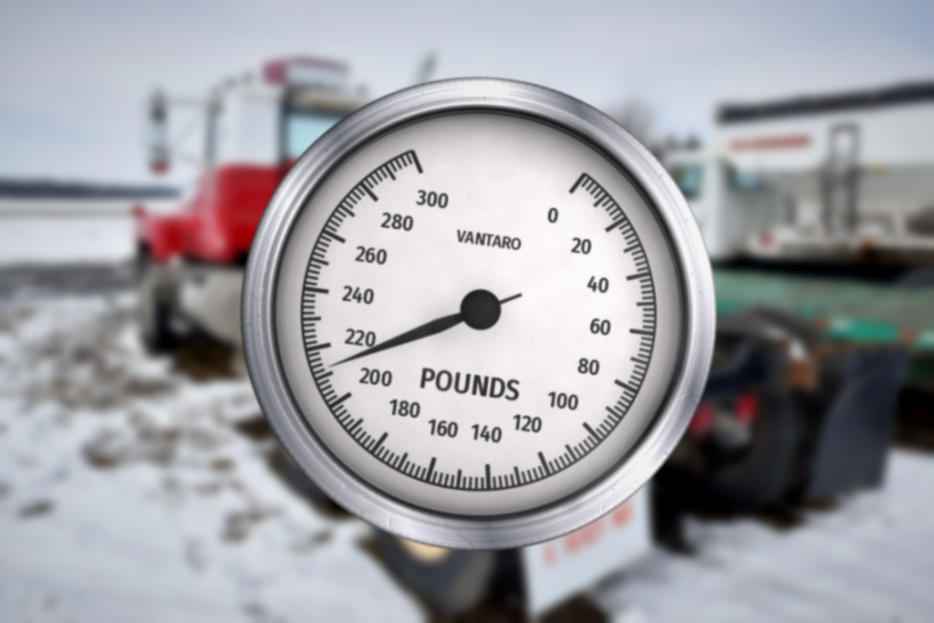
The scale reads 212 lb
